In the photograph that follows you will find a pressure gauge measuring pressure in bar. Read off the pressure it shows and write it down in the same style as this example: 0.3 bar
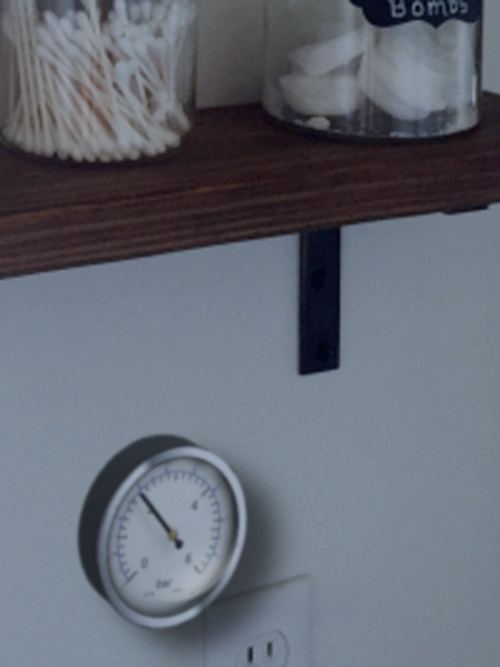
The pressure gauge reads 2 bar
